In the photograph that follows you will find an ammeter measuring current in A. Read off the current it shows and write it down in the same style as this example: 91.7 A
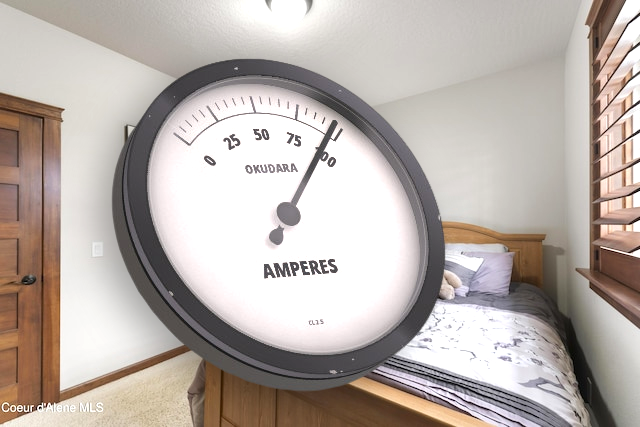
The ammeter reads 95 A
